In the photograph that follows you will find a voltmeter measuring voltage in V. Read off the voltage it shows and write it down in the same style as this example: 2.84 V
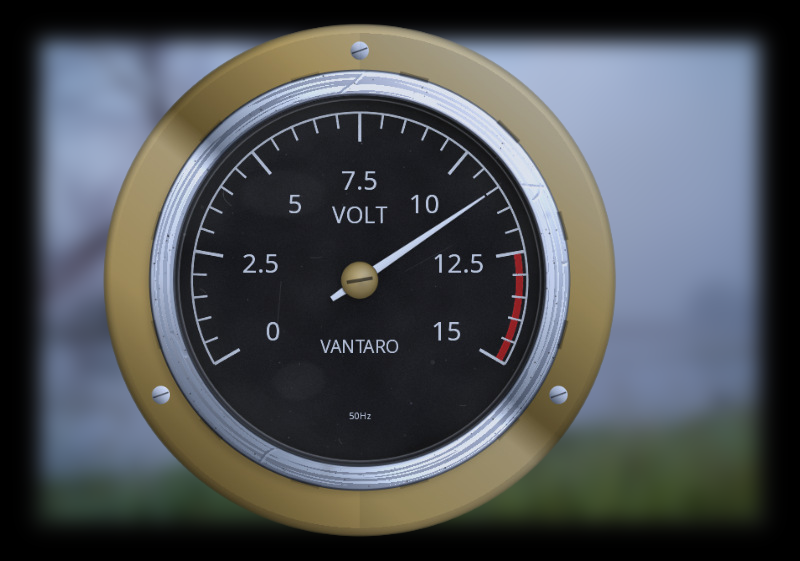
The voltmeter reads 11 V
